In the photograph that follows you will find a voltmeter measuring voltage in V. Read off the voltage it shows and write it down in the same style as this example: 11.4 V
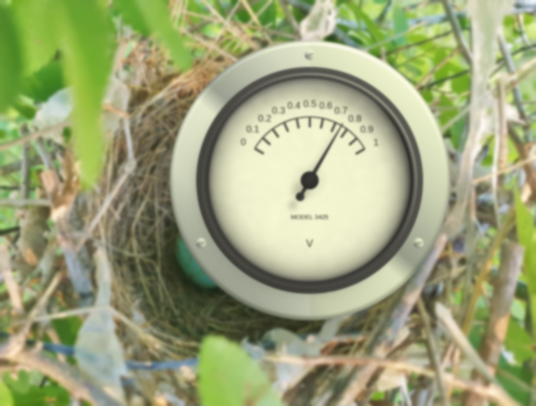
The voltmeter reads 0.75 V
